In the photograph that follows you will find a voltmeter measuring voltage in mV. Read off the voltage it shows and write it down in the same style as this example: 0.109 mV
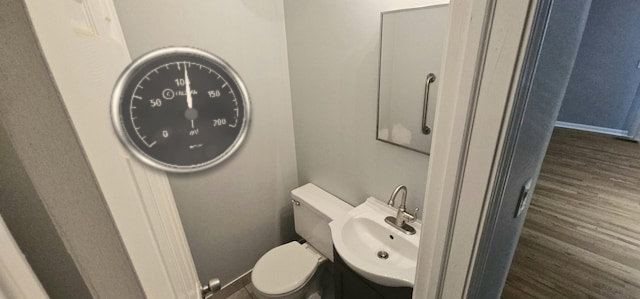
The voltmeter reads 105 mV
